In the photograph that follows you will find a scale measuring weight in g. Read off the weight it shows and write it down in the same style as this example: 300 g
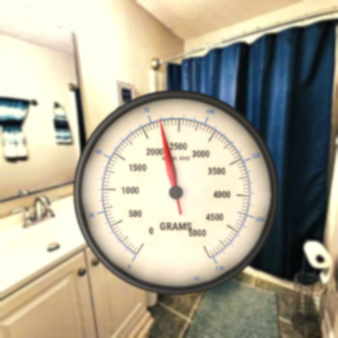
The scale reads 2250 g
